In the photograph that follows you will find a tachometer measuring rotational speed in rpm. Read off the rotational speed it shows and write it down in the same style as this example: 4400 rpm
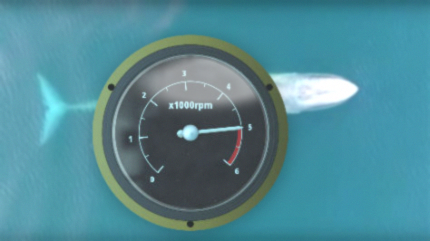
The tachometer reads 5000 rpm
